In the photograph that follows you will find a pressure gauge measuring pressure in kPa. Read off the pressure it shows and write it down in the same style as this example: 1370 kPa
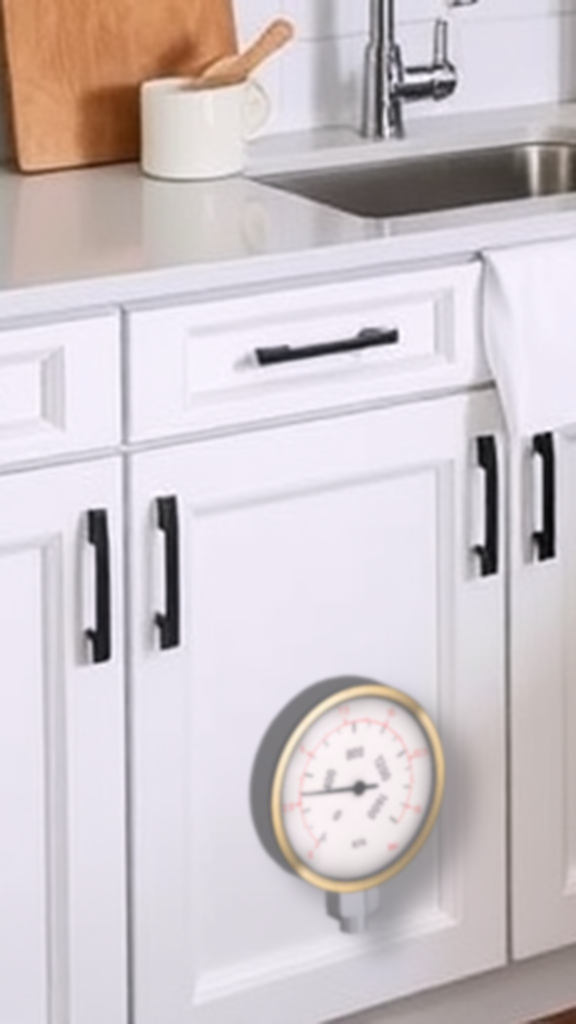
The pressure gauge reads 300 kPa
